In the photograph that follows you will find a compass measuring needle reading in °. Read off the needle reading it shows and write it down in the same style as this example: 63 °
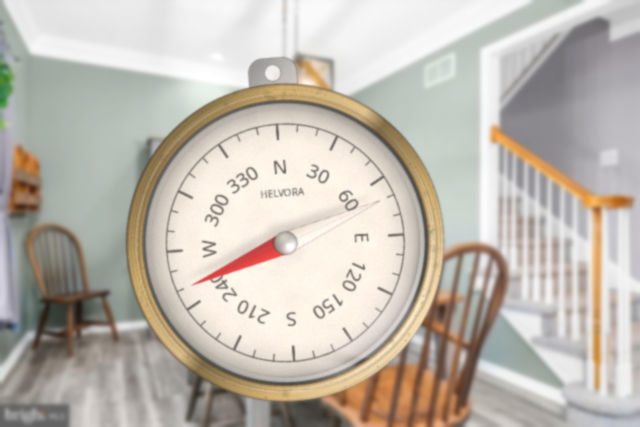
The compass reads 250 °
